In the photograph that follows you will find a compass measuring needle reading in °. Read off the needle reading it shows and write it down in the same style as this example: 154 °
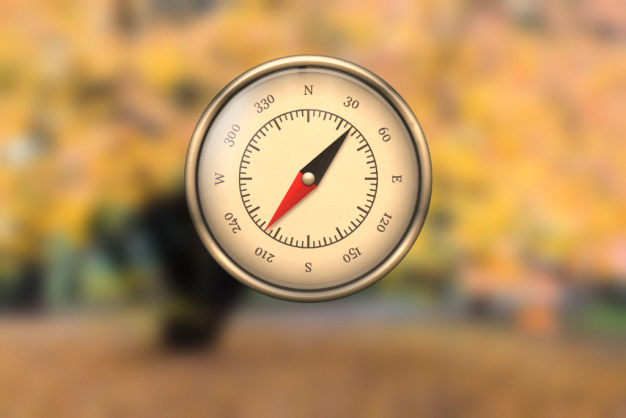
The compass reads 220 °
